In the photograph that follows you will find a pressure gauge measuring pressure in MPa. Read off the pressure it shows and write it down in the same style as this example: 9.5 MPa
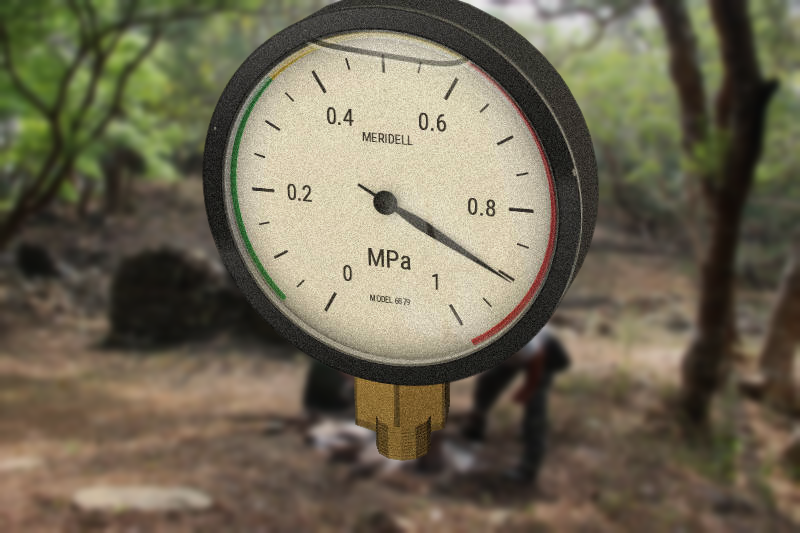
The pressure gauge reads 0.9 MPa
